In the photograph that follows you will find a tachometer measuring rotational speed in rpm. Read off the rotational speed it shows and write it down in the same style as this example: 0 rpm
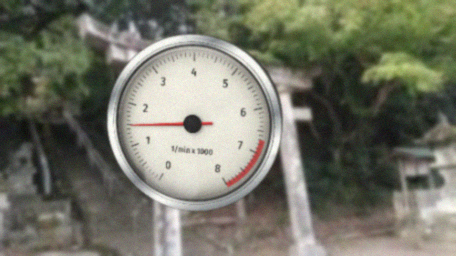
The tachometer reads 1500 rpm
